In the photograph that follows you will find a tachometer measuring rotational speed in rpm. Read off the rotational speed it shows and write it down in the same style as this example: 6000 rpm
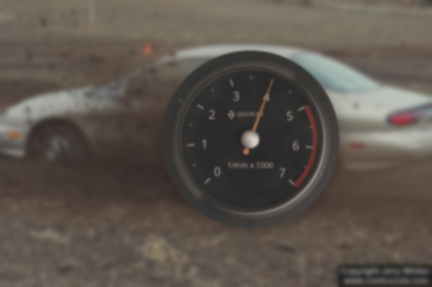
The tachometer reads 4000 rpm
